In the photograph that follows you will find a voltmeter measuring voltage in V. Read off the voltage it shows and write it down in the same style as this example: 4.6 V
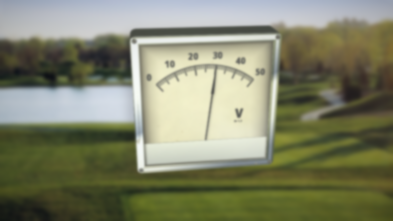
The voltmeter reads 30 V
